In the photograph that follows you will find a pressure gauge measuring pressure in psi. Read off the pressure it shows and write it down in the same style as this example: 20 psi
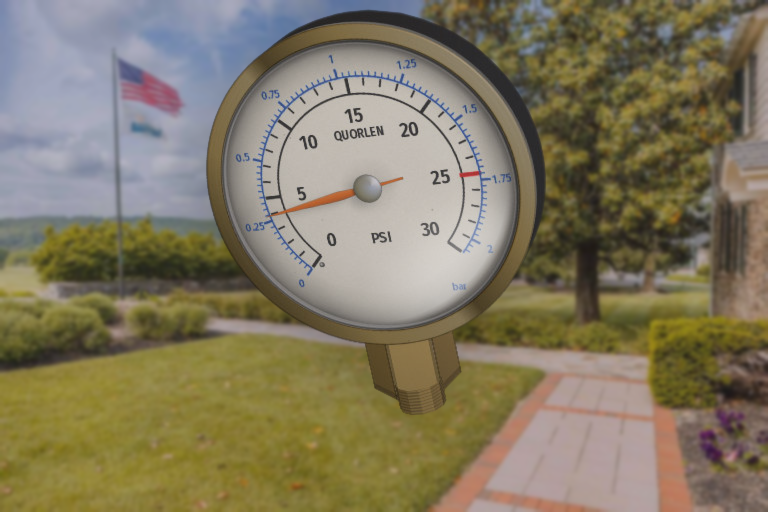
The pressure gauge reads 4 psi
